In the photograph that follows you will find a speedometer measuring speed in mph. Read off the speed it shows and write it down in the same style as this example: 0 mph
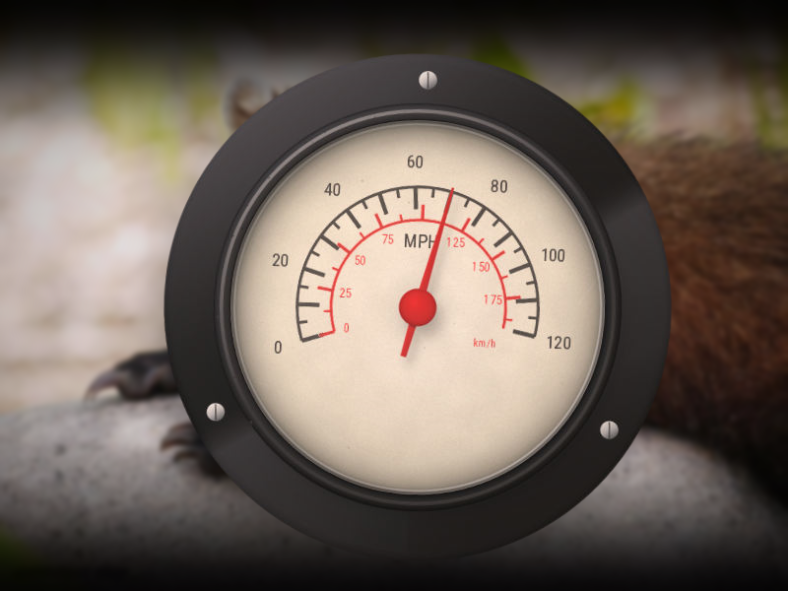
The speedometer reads 70 mph
